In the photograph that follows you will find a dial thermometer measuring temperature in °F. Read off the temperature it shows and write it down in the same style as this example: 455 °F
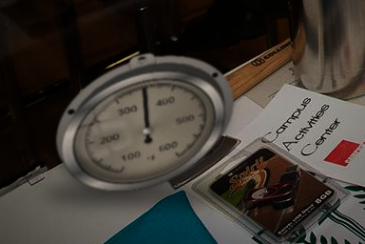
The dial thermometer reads 350 °F
